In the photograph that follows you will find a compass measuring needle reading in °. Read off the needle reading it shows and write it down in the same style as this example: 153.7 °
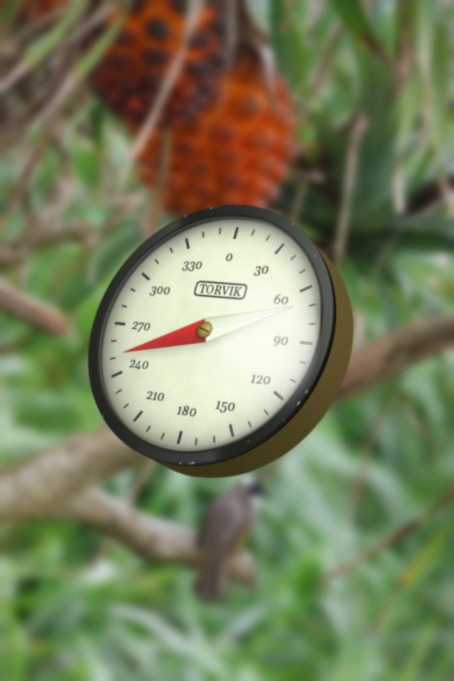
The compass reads 250 °
